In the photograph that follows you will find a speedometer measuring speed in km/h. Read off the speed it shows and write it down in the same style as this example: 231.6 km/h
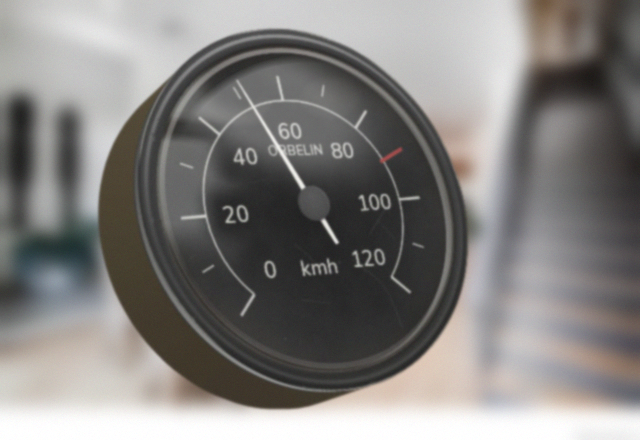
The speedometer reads 50 km/h
